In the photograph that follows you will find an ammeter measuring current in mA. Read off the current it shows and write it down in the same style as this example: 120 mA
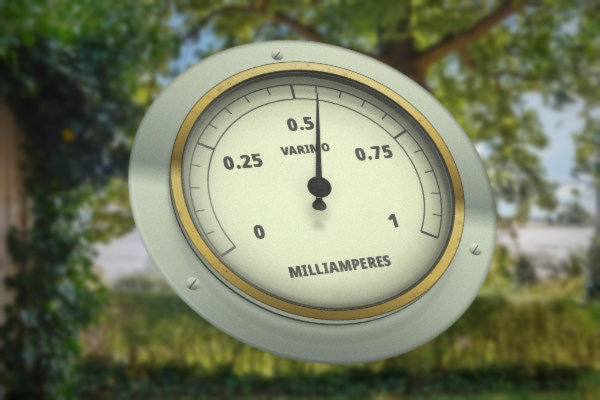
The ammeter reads 0.55 mA
